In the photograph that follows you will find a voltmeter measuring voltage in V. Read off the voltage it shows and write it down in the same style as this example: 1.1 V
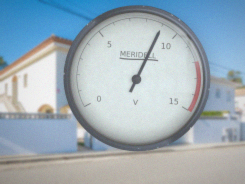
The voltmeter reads 9 V
